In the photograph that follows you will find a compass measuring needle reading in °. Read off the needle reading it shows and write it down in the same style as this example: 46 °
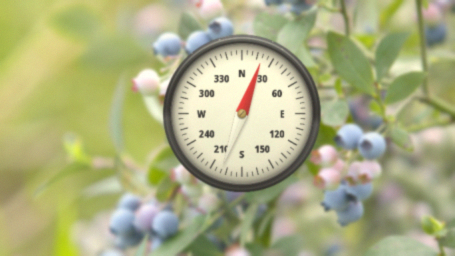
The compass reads 20 °
